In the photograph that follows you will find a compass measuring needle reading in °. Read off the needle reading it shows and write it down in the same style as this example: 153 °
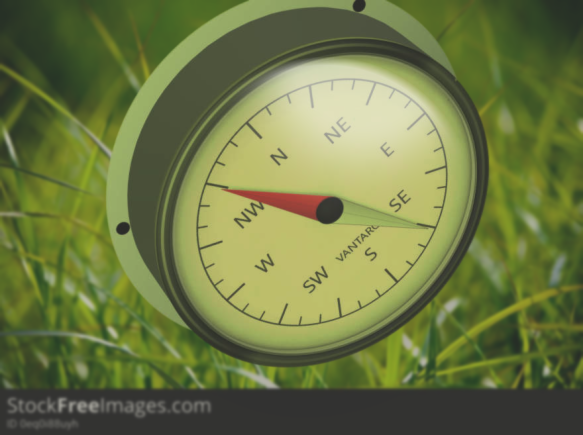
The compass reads 330 °
